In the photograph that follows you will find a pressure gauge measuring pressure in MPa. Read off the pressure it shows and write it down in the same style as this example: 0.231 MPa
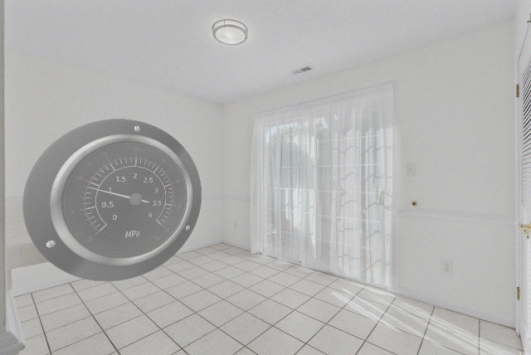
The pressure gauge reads 0.9 MPa
